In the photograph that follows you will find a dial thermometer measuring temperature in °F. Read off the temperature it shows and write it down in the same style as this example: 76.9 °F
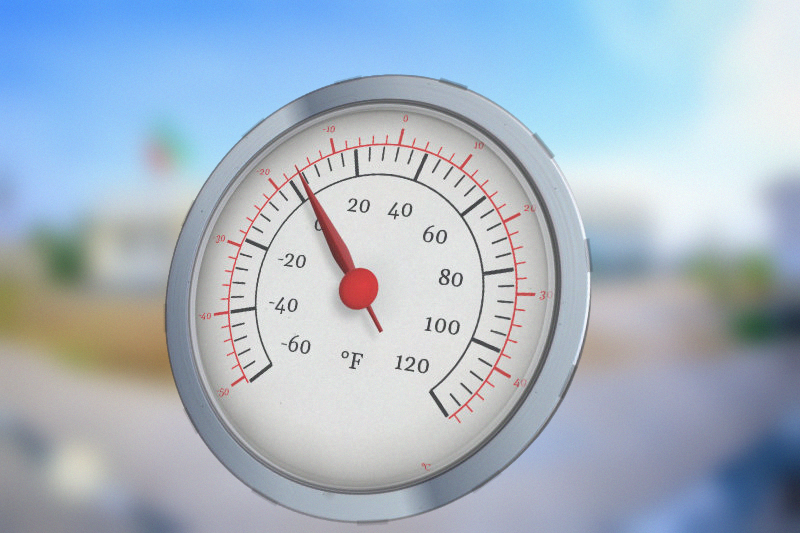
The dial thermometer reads 4 °F
